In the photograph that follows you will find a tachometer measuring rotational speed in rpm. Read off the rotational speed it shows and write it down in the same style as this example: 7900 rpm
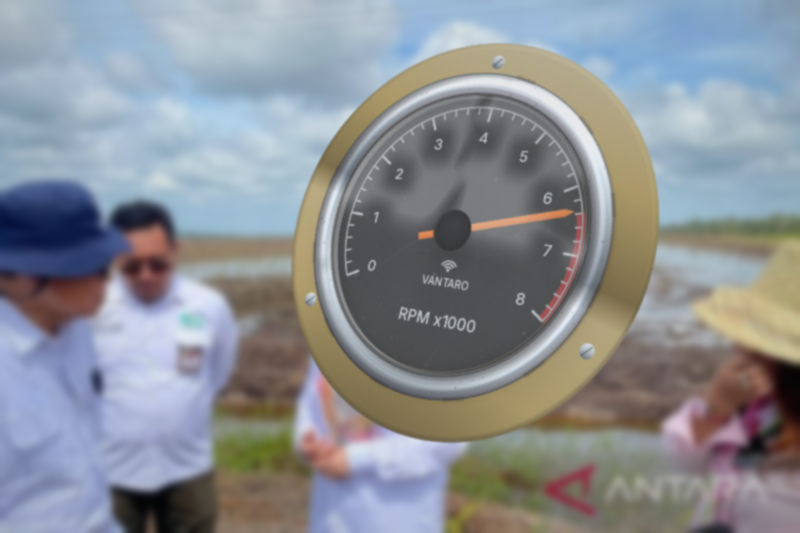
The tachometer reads 6400 rpm
